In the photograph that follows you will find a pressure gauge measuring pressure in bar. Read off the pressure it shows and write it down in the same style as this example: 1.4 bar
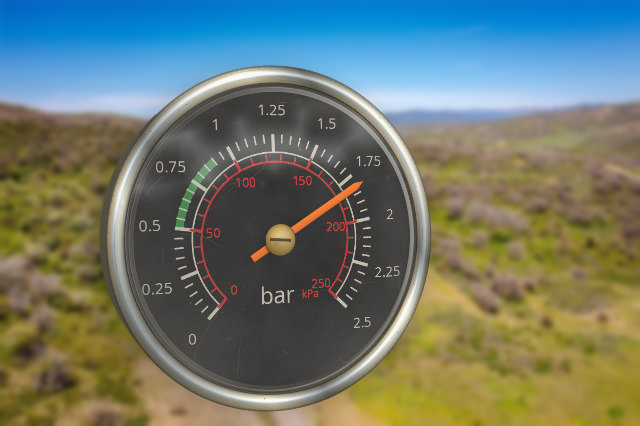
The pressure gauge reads 1.8 bar
